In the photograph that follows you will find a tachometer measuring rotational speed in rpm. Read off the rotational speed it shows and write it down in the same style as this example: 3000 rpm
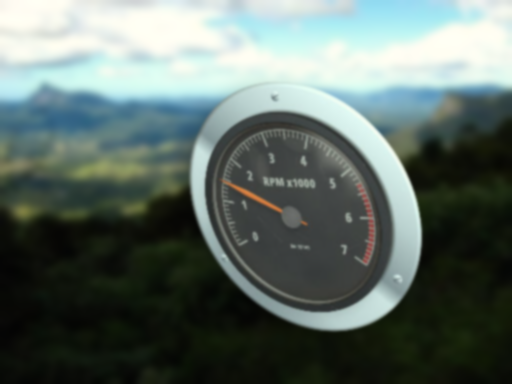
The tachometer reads 1500 rpm
